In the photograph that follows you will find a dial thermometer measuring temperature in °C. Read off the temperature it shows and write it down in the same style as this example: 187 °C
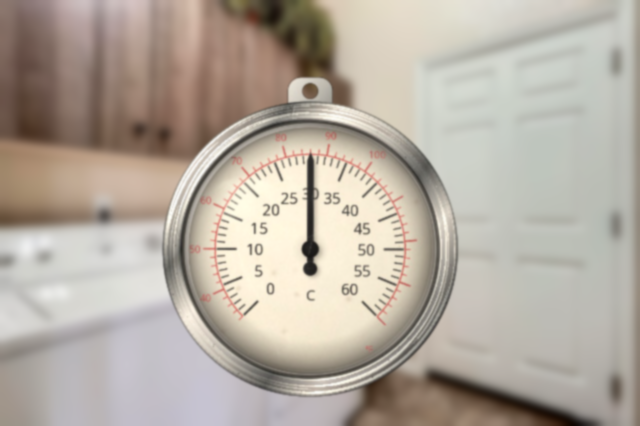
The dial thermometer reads 30 °C
